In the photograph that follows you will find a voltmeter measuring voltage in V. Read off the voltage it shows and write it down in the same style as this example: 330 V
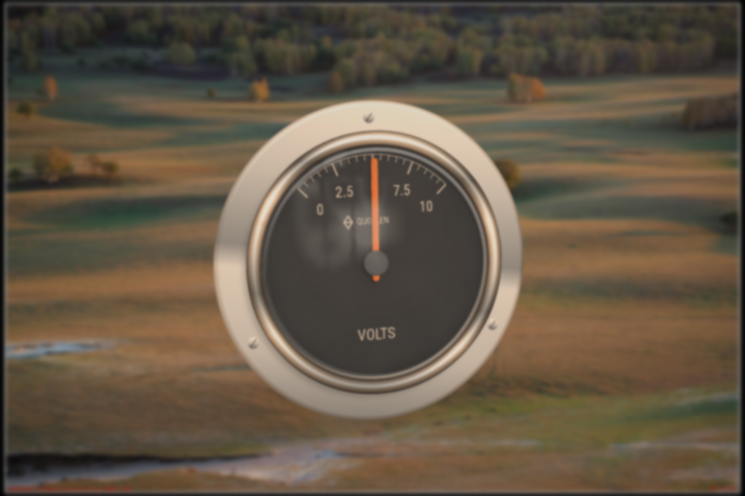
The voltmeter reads 5 V
